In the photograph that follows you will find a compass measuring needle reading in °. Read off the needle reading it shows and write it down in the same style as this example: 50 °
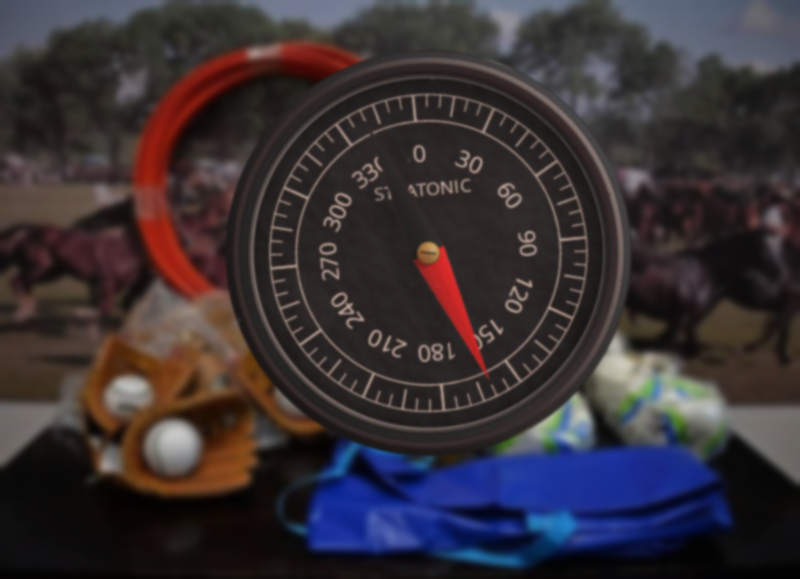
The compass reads 160 °
